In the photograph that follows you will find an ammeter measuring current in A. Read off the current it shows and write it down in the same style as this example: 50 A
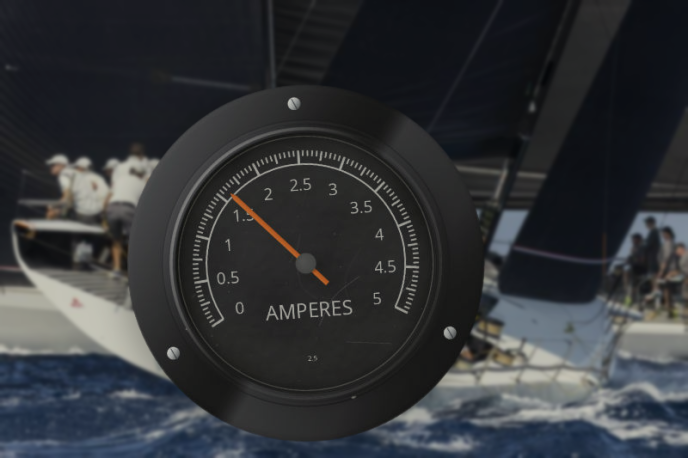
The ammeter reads 1.6 A
